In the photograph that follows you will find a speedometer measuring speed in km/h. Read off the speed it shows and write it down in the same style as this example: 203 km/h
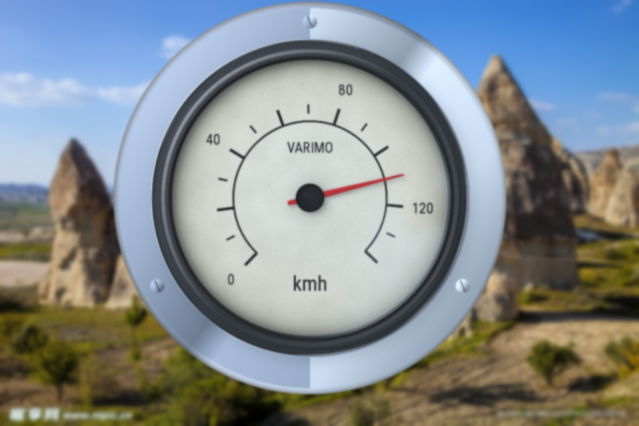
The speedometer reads 110 km/h
